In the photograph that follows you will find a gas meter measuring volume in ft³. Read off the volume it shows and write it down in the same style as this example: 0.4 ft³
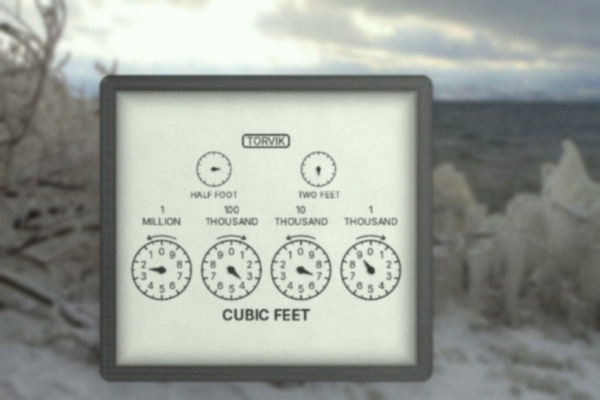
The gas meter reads 236900 ft³
